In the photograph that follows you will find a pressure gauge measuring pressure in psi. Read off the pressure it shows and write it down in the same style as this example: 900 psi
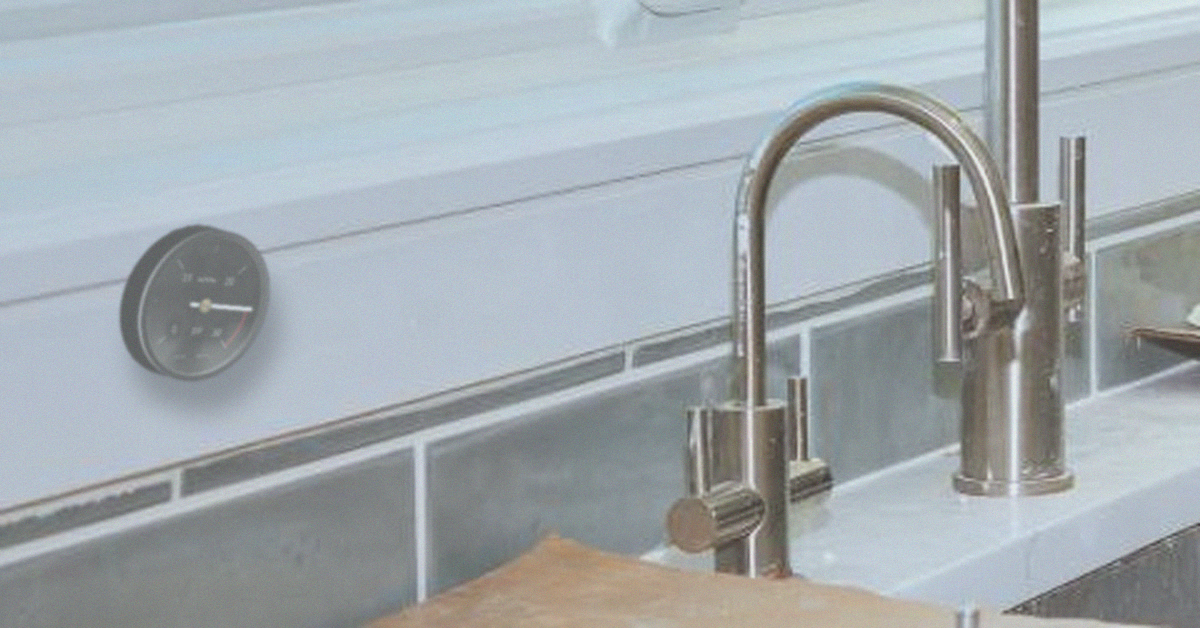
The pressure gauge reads 25 psi
